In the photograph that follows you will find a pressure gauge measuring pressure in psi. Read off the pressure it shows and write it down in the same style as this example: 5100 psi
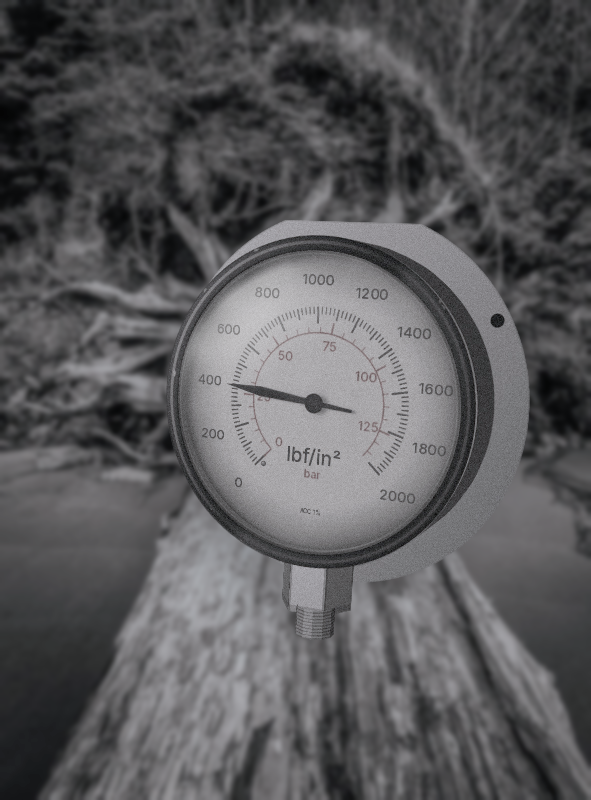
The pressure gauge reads 400 psi
